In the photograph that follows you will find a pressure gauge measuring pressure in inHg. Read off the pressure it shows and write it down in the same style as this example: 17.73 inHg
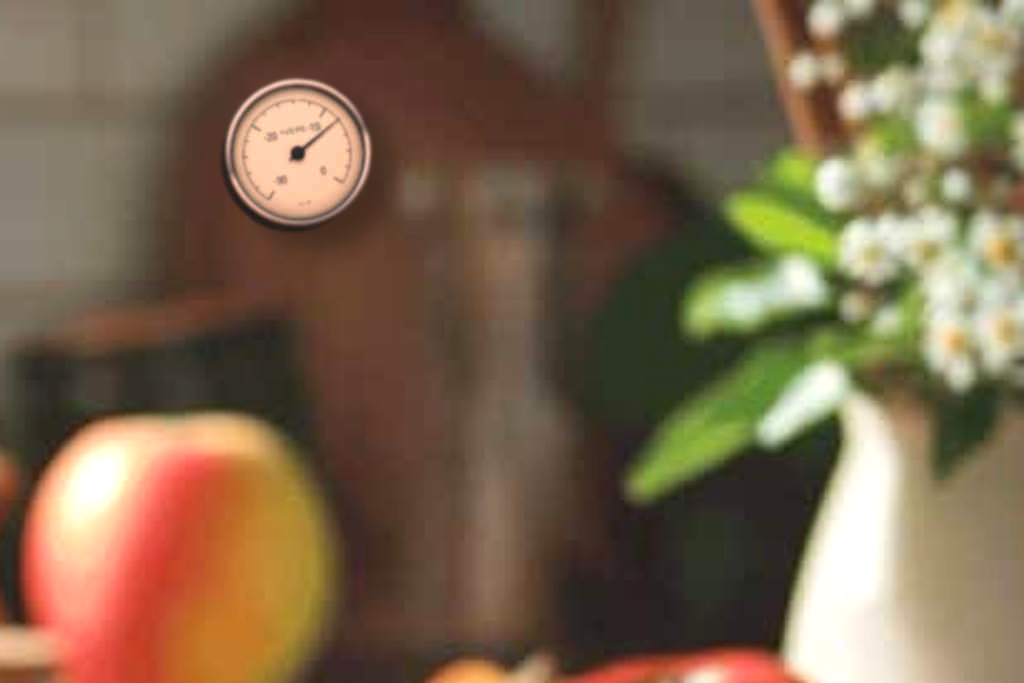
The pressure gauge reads -8 inHg
